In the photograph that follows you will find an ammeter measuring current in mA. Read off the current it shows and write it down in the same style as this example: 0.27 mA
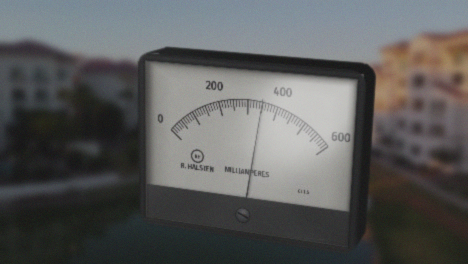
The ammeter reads 350 mA
